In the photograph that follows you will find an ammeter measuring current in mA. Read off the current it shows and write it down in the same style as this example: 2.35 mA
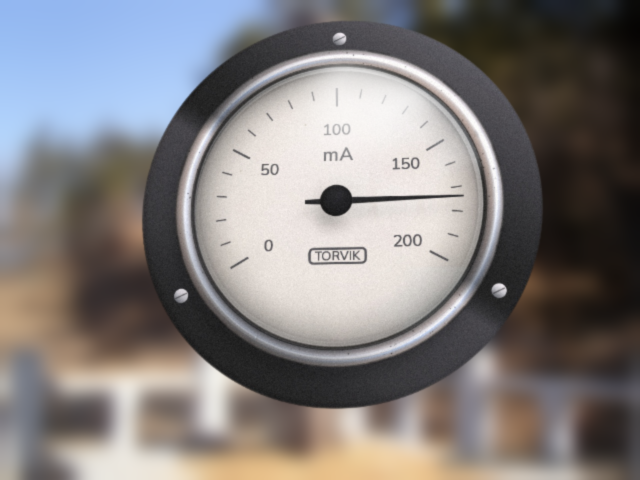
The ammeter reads 175 mA
